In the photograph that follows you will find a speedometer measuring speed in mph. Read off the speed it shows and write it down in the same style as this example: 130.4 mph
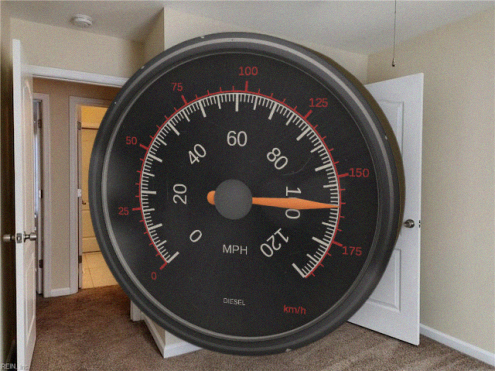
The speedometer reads 100 mph
